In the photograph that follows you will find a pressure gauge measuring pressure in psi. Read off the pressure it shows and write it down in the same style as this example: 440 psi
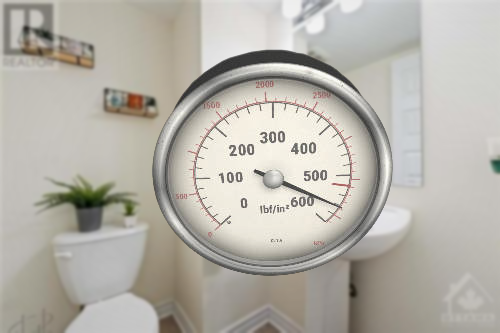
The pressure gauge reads 560 psi
